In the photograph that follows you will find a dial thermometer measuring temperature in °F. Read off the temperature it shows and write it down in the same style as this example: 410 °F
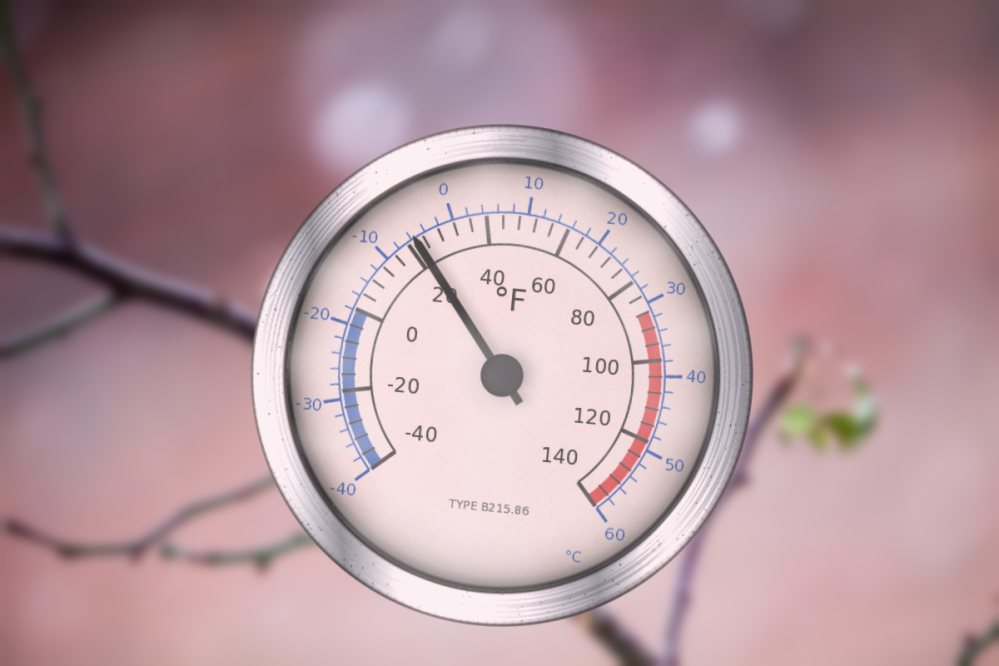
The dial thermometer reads 22 °F
